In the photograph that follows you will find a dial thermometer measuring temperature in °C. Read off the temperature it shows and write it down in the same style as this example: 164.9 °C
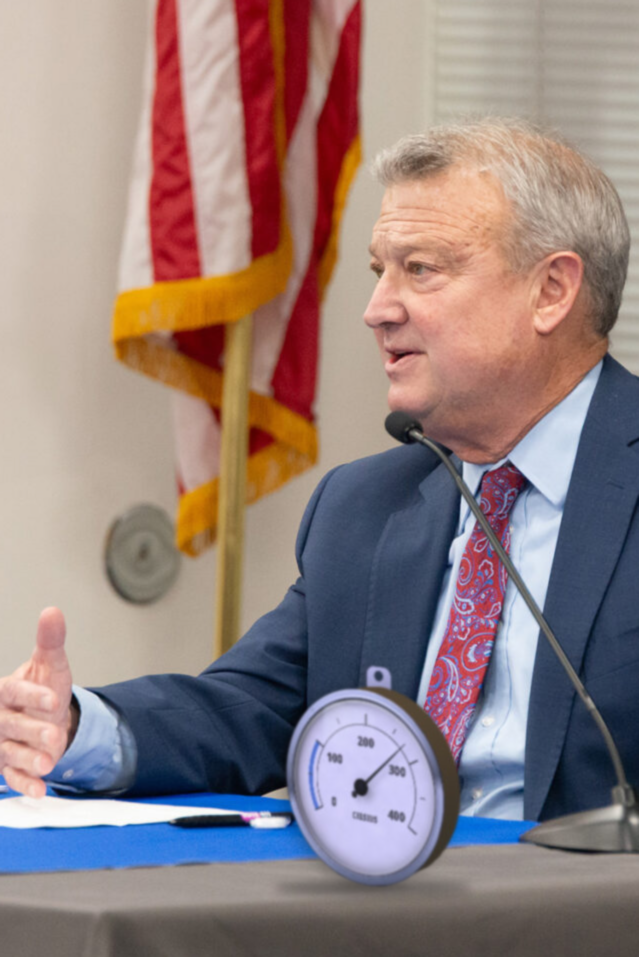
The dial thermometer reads 275 °C
